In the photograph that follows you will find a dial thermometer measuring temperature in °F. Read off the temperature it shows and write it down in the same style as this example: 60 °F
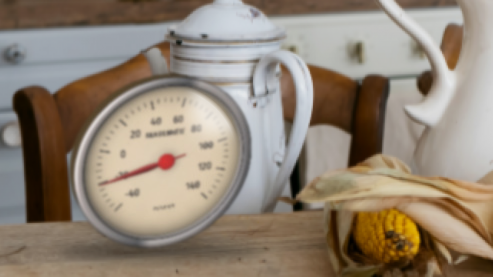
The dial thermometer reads -20 °F
